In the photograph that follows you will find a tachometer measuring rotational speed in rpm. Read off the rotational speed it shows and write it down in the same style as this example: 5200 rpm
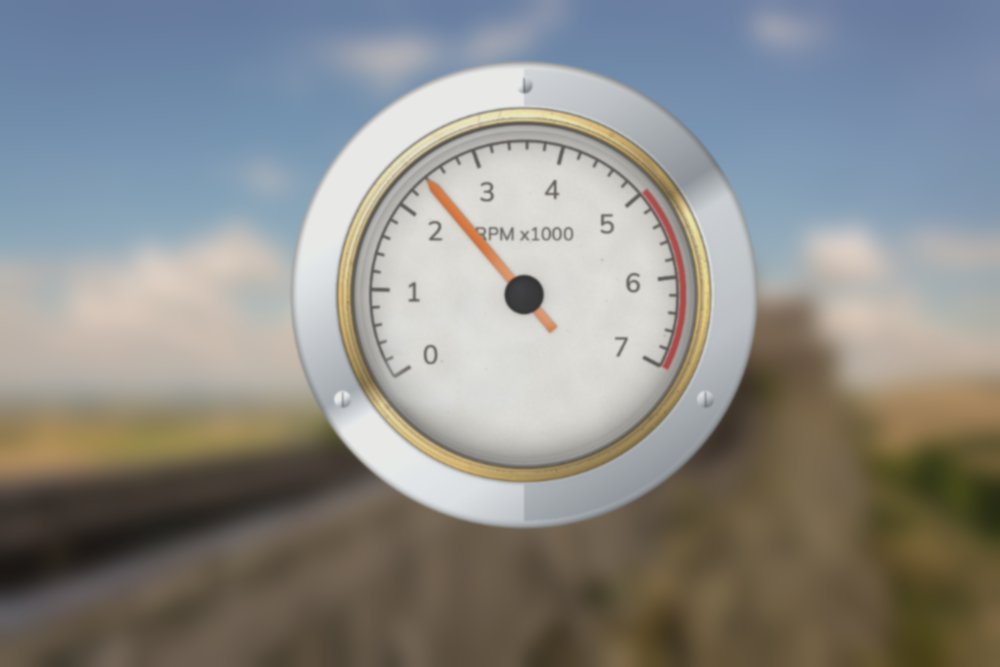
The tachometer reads 2400 rpm
